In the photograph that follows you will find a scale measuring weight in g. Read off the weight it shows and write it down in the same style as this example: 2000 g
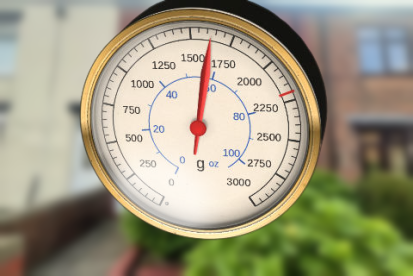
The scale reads 1625 g
